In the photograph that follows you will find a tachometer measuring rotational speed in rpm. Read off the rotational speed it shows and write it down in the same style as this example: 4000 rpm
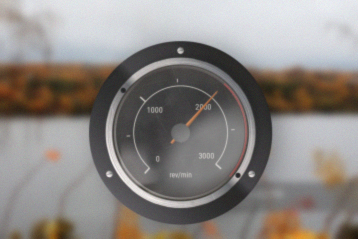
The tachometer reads 2000 rpm
